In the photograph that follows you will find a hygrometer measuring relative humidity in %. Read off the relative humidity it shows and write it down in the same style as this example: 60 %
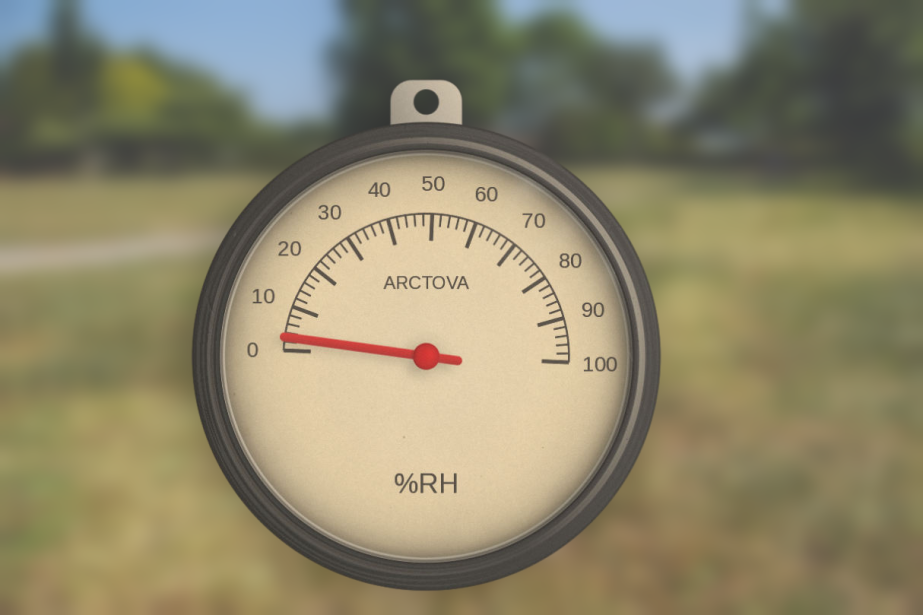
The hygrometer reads 3 %
